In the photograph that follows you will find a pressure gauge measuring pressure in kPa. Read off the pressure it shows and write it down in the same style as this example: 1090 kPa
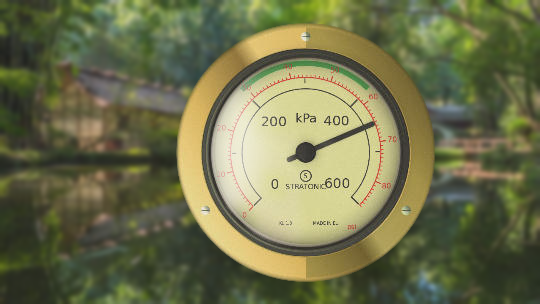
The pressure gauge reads 450 kPa
